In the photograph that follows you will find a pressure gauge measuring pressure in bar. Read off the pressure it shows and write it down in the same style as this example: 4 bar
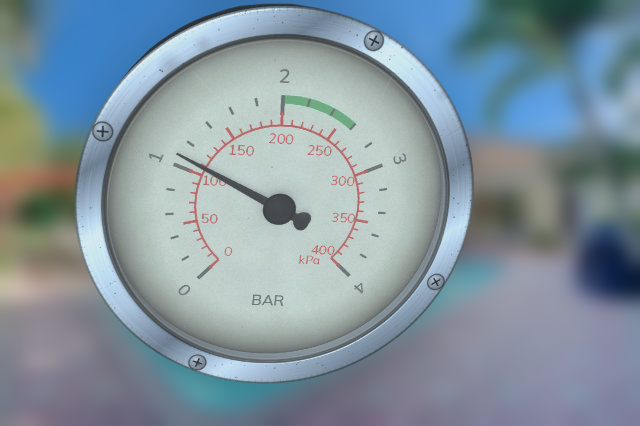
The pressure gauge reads 1.1 bar
